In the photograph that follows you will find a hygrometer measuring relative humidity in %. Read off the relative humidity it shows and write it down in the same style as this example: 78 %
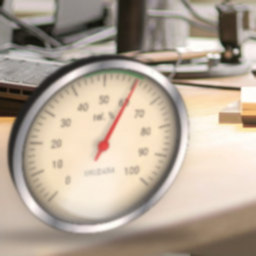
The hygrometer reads 60 %
